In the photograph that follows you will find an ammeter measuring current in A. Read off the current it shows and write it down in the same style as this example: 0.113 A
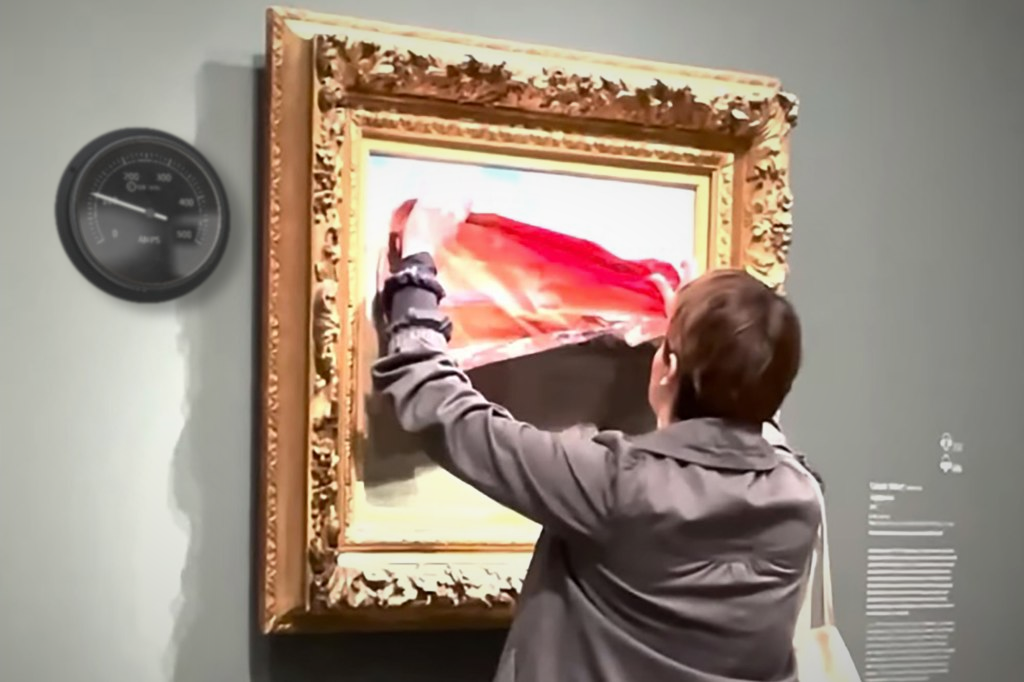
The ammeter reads 100 A
